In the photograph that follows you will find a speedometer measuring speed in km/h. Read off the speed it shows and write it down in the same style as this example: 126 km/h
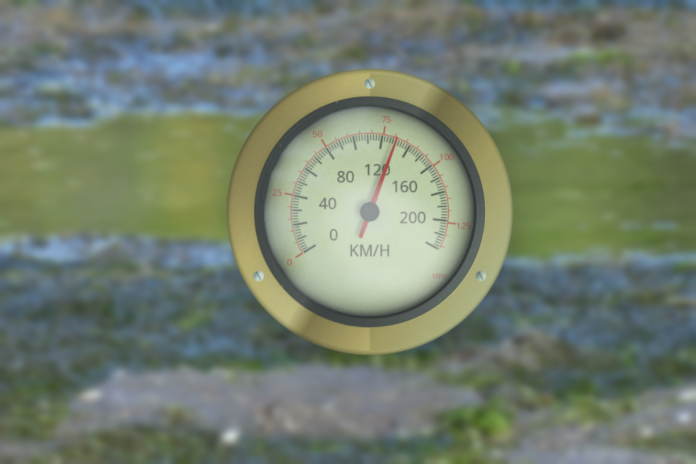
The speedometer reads 130 km/h
